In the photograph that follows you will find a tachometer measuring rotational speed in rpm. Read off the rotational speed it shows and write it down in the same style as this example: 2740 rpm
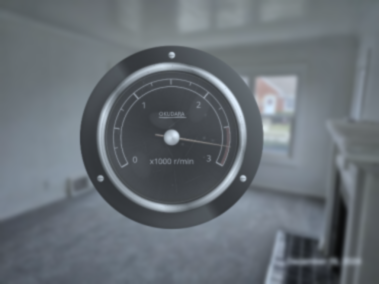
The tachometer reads 2750 rpm
